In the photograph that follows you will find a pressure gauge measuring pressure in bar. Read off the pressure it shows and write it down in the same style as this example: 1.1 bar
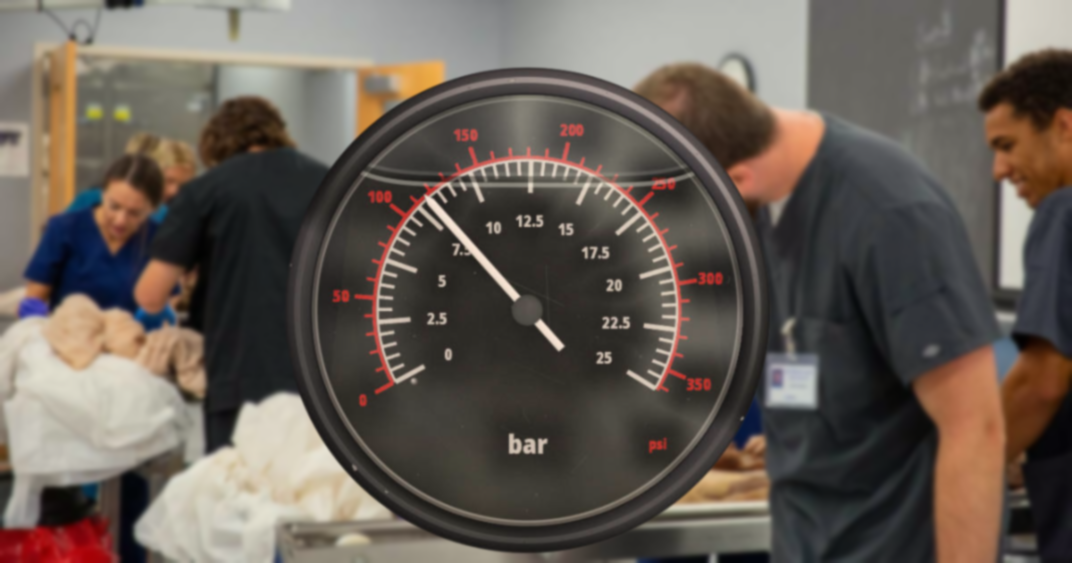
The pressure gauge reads 8 bar
